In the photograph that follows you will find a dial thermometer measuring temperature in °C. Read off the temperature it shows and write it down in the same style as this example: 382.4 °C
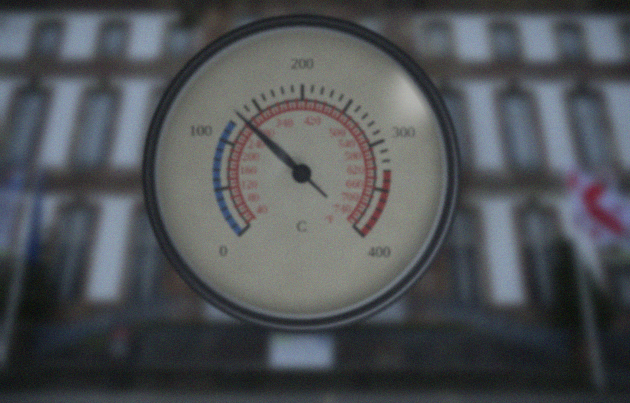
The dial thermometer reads 130 °C
